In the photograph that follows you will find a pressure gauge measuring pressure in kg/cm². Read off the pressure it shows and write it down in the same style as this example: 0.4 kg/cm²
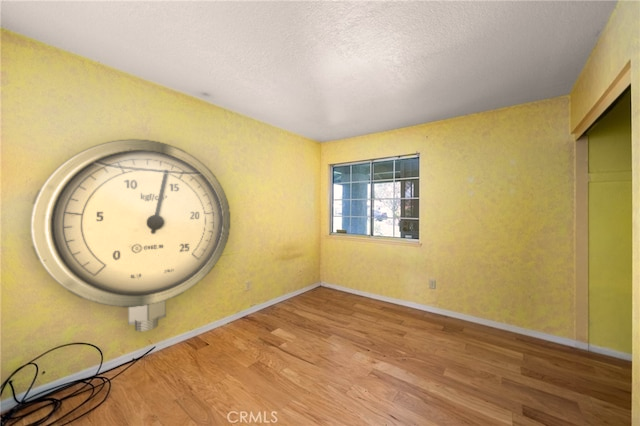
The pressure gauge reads 13.5 kg/cm²
